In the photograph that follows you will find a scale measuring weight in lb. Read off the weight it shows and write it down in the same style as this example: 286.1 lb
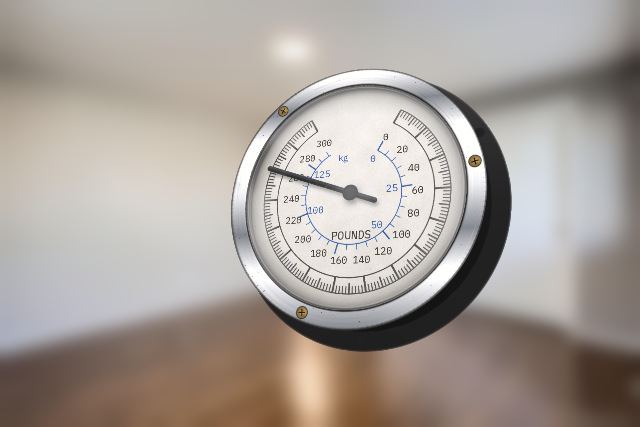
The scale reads 260 lb
